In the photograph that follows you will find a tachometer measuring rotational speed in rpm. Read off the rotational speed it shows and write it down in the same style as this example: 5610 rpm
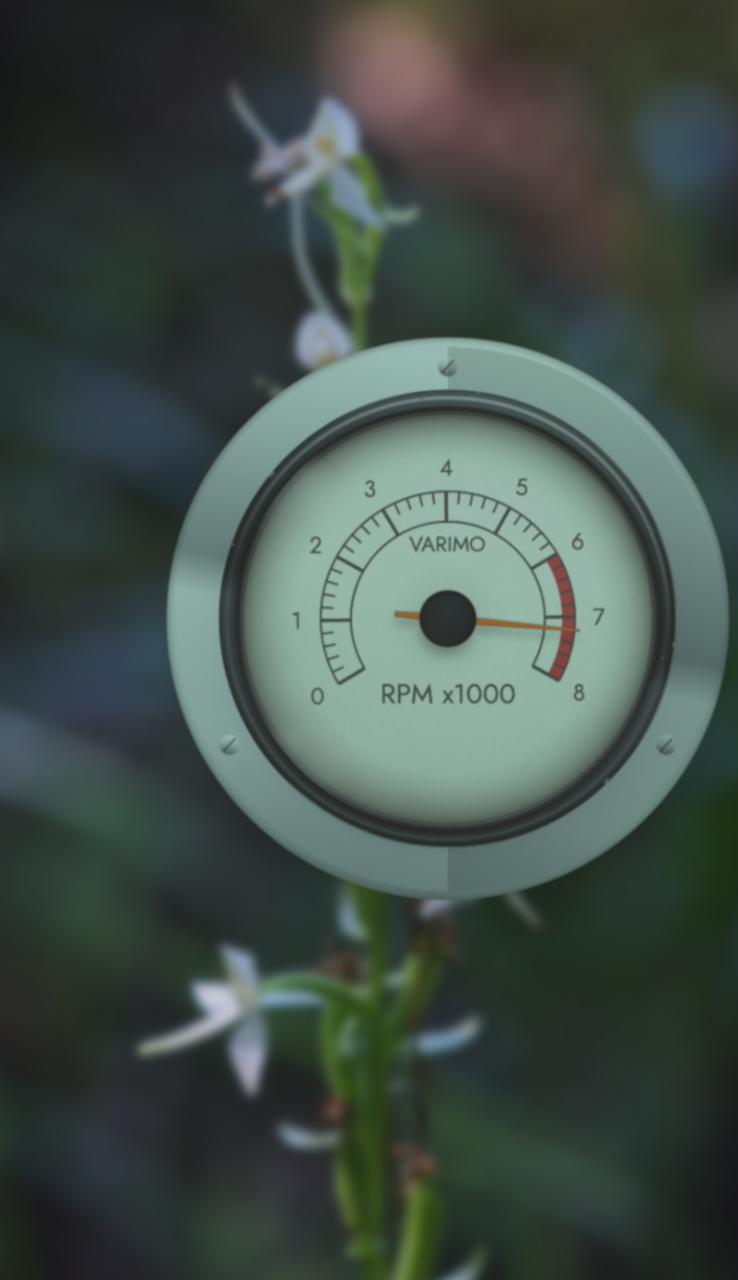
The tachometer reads 7200 rpm
